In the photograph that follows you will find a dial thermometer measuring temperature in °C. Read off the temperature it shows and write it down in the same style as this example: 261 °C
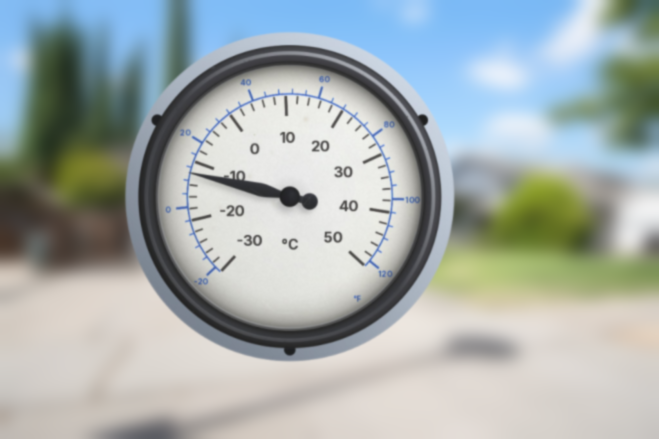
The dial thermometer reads -12 °C
